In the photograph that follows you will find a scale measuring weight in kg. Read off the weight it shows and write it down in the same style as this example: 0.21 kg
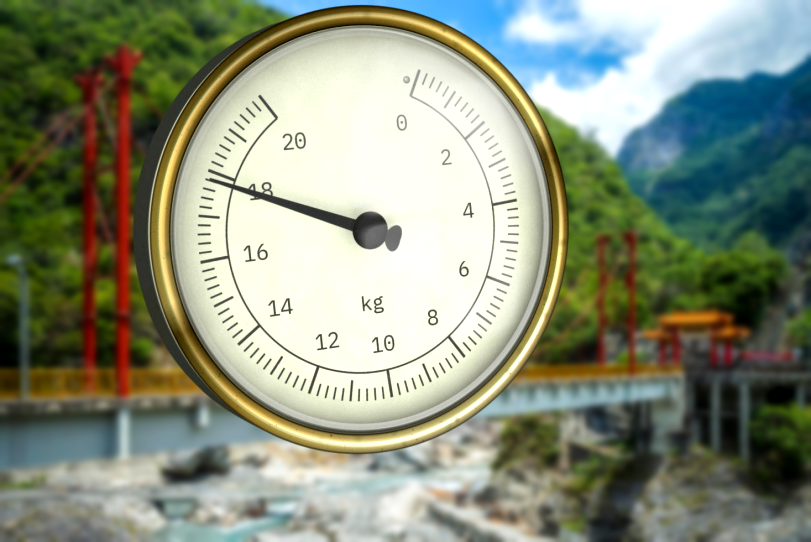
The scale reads 17.8 kg
